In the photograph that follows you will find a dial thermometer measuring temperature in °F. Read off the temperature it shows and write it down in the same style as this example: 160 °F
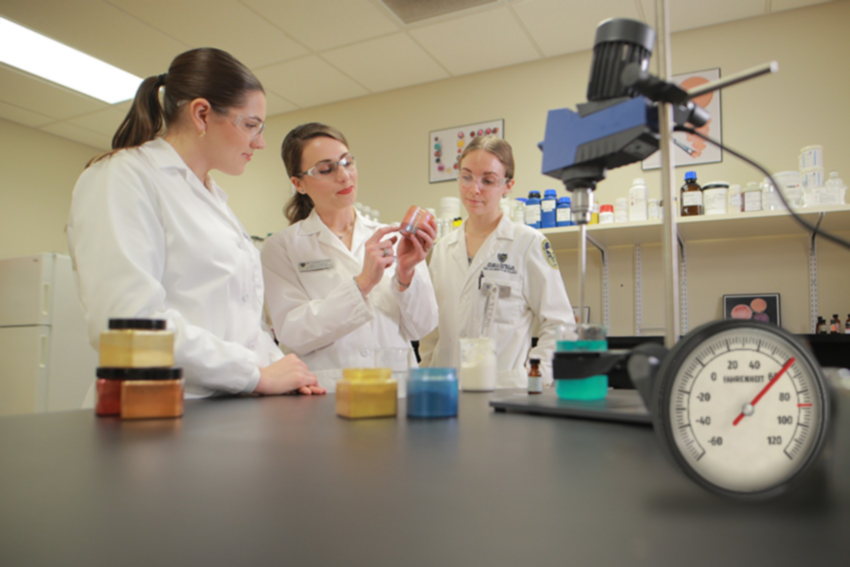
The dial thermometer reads 60 °F
